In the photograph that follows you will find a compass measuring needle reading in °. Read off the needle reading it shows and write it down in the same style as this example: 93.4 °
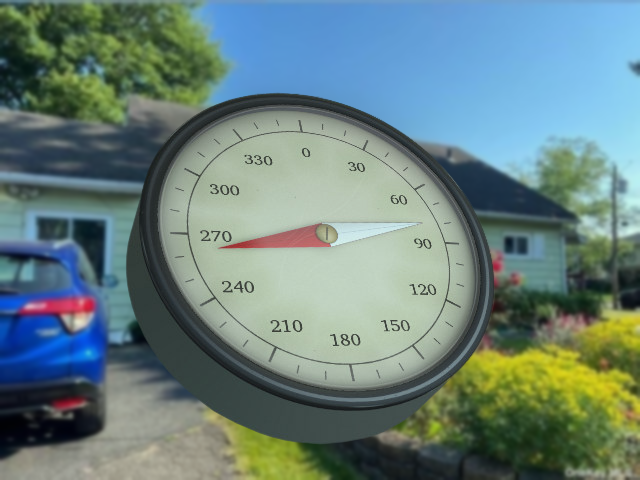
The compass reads 260 °
